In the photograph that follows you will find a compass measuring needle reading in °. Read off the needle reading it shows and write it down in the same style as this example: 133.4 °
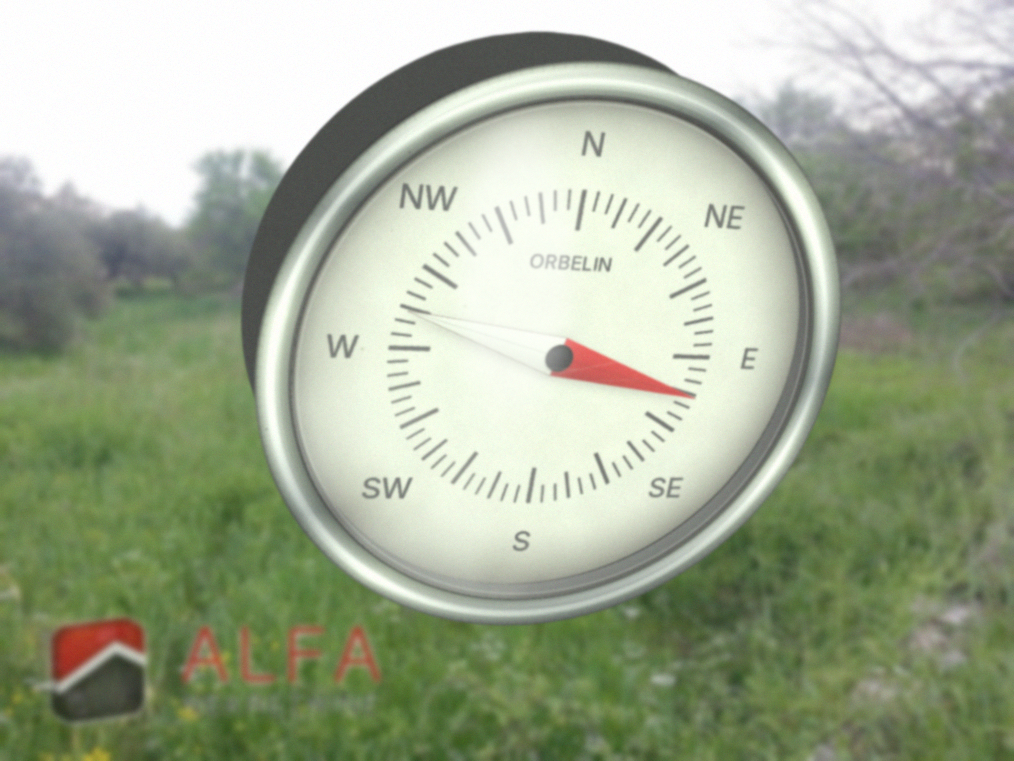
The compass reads 105 °
